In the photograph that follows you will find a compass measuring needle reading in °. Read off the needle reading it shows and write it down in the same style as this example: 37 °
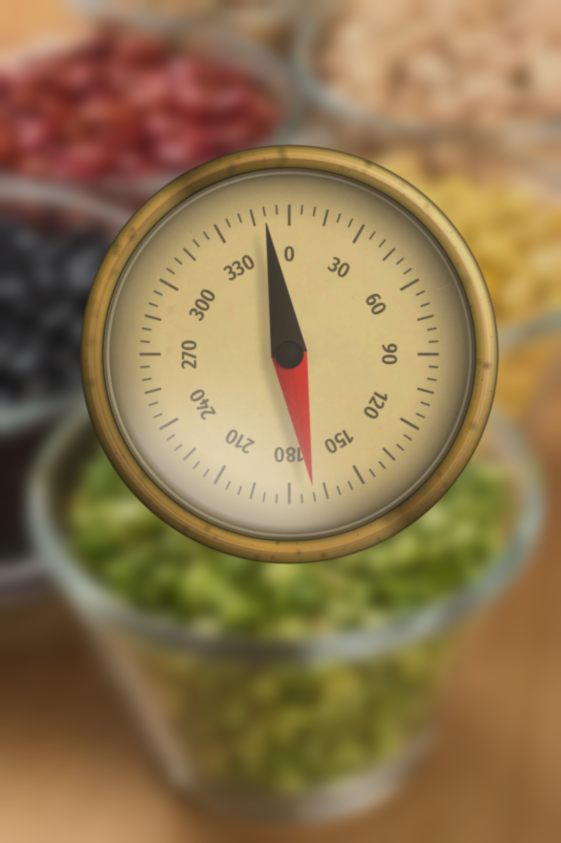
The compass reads 170 °
